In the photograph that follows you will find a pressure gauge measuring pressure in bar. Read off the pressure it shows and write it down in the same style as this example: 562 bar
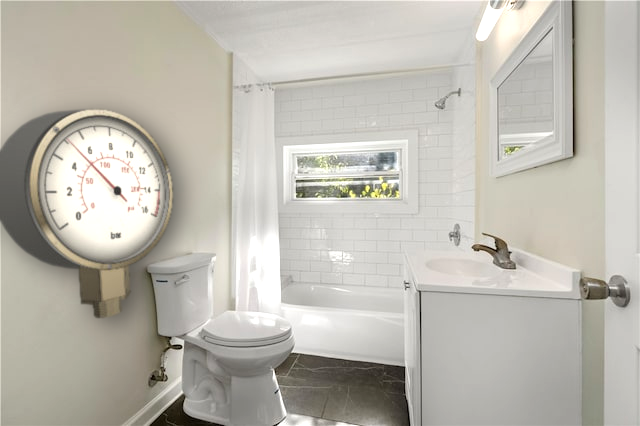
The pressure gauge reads 5 bar
